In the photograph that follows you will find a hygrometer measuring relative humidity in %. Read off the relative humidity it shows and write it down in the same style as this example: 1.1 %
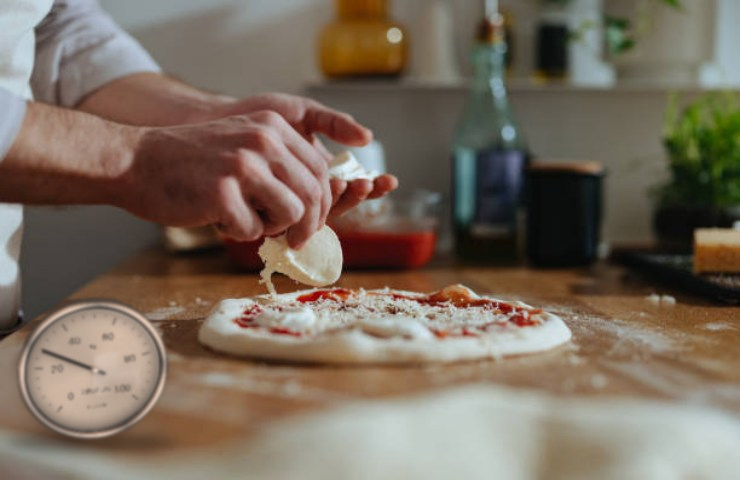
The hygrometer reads 28 %
